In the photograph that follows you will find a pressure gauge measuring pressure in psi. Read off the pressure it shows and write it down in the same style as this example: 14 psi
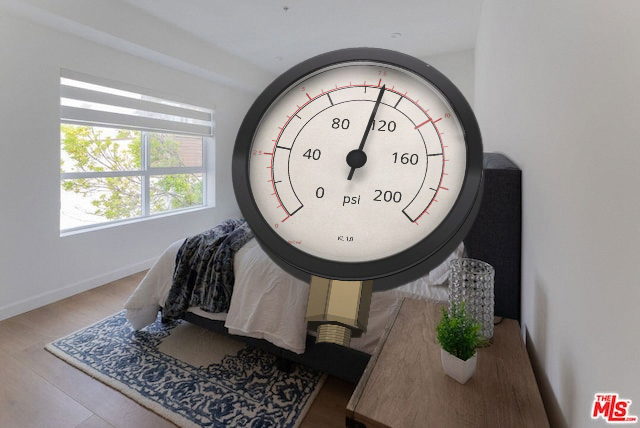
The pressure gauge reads 110 psi
